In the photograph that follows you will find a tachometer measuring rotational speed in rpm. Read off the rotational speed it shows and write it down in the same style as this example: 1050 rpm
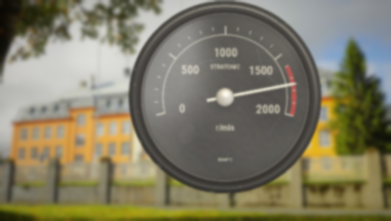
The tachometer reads 1750 rpm
